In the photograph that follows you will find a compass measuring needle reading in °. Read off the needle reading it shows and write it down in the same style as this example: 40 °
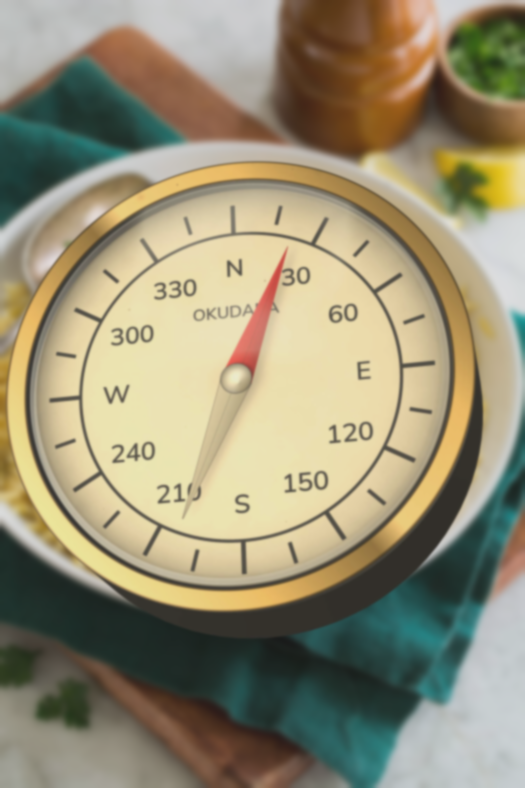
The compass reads 22.5 °
